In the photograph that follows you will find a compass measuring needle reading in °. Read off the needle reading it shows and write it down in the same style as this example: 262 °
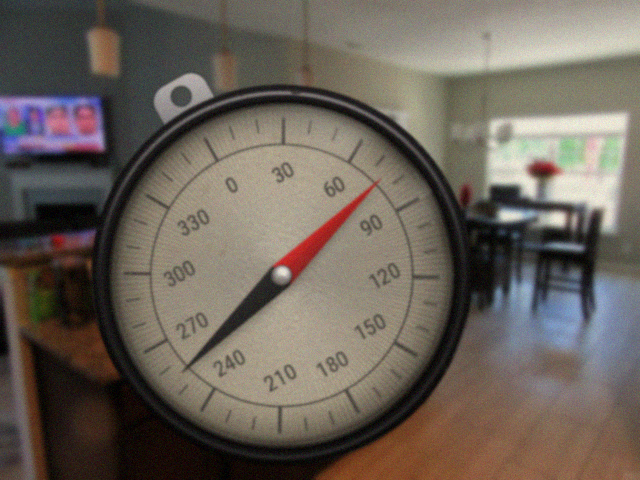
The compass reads 75 °
